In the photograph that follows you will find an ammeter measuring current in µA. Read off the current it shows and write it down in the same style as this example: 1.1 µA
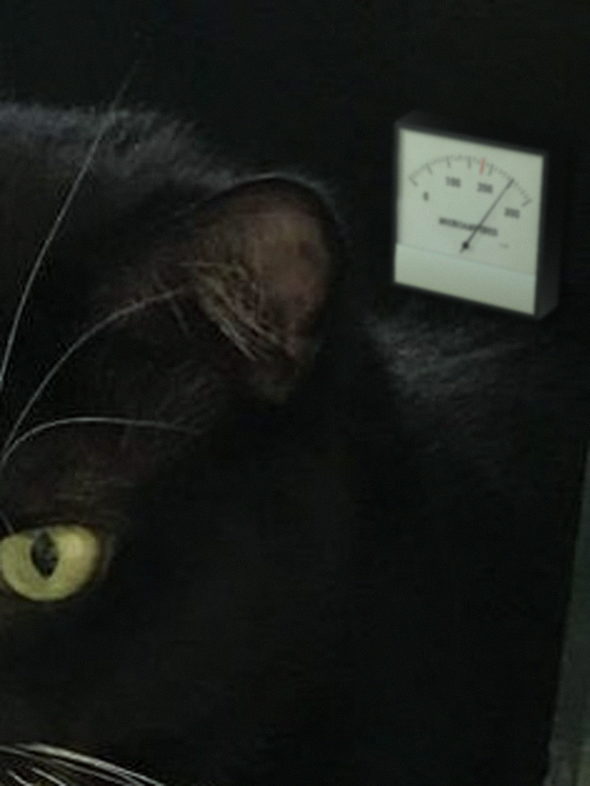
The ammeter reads 250 µA
